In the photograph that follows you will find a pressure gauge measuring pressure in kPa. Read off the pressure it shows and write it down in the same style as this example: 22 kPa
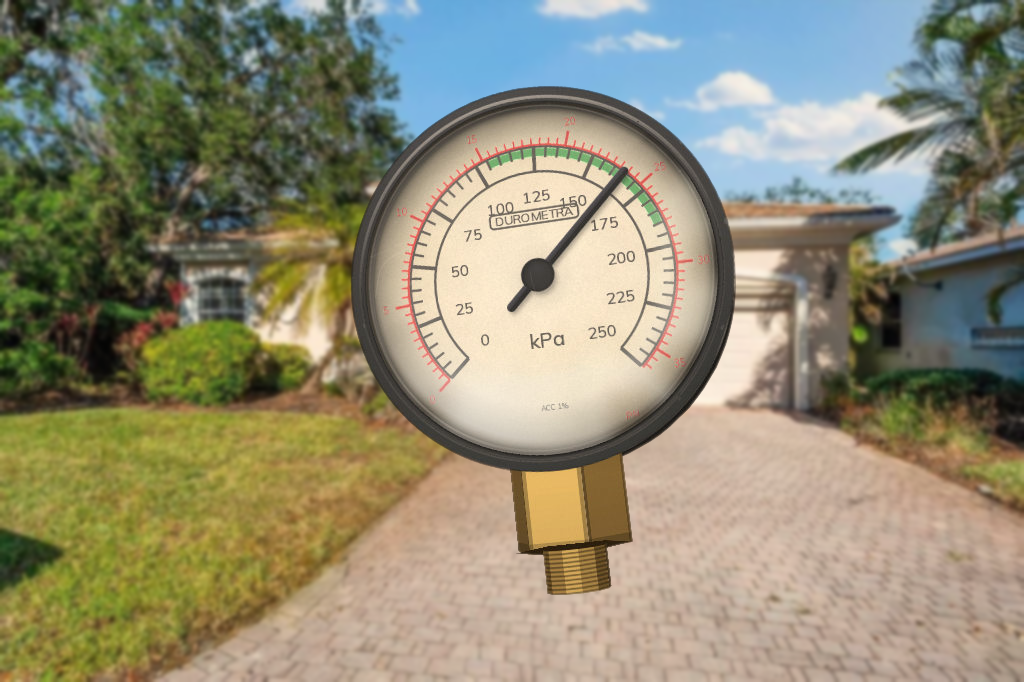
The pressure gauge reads 165 kPa
